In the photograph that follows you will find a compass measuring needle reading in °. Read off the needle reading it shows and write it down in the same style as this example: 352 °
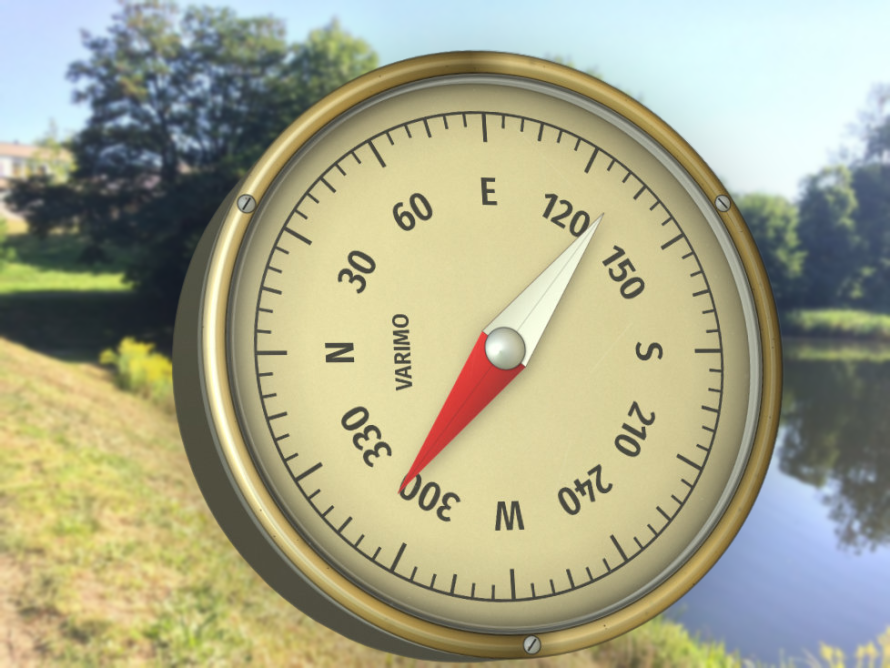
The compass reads 310 °
